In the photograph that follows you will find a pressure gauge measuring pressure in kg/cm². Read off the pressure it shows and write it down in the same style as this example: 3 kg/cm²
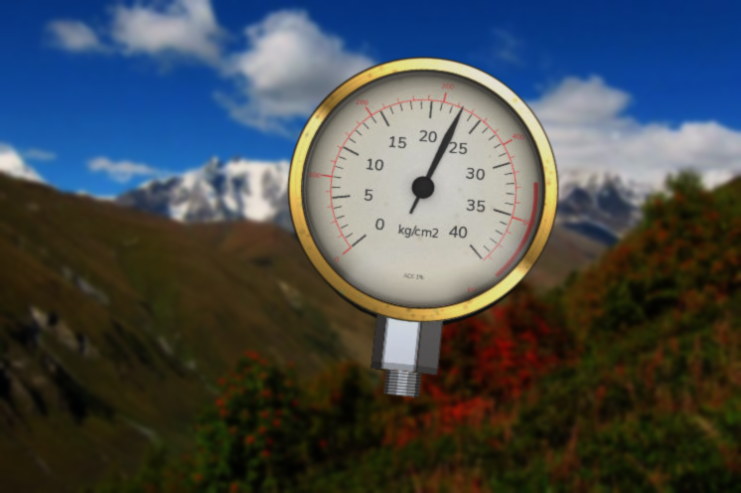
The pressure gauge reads 23 kg/cm²
